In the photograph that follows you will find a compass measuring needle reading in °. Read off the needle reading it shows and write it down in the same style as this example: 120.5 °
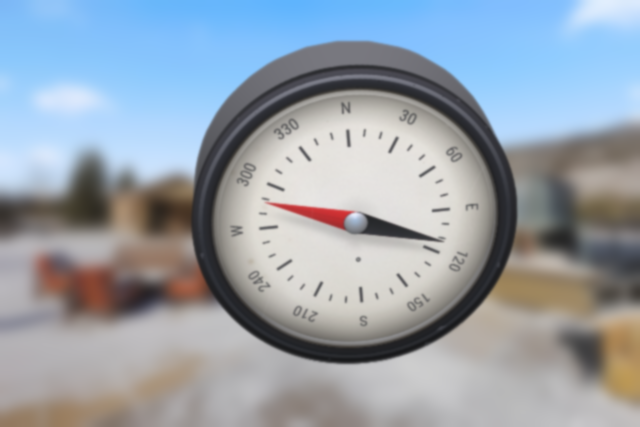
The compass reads 290 °
